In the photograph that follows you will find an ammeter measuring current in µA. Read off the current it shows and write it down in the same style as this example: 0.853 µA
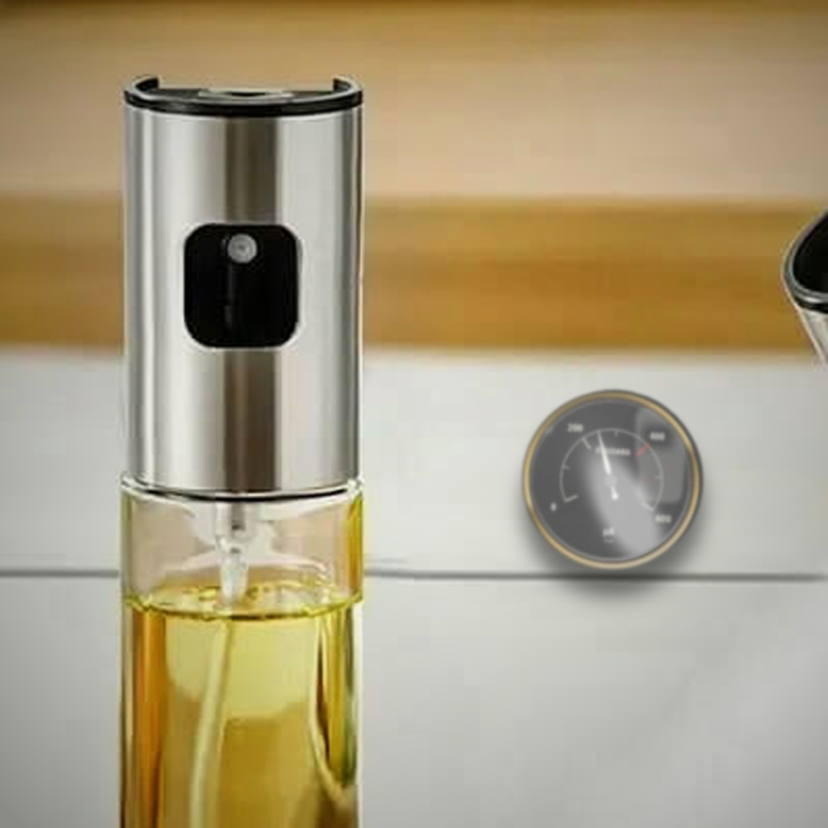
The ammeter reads 250 µA
